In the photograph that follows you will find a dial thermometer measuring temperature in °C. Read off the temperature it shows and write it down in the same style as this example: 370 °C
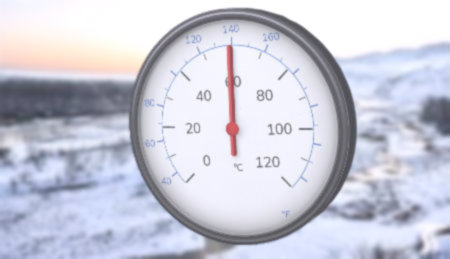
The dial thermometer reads 60 °C
